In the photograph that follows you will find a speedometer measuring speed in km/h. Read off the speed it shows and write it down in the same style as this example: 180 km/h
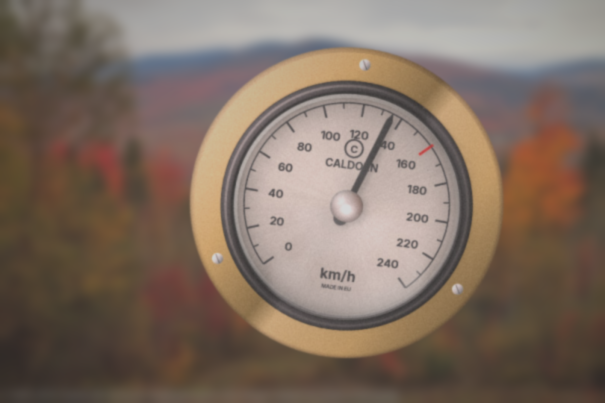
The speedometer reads 135 km/h
